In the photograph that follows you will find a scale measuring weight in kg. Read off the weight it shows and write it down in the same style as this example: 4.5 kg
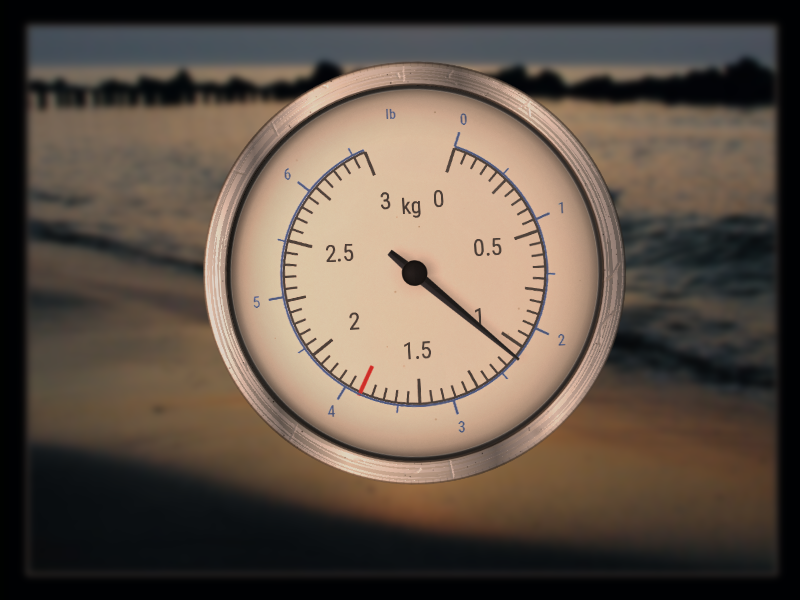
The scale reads 1.05 kg
